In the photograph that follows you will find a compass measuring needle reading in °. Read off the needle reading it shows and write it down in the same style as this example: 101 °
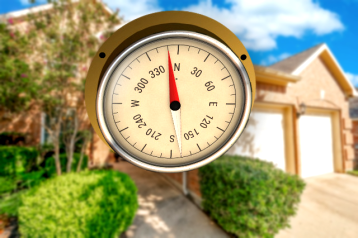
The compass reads 350 °
